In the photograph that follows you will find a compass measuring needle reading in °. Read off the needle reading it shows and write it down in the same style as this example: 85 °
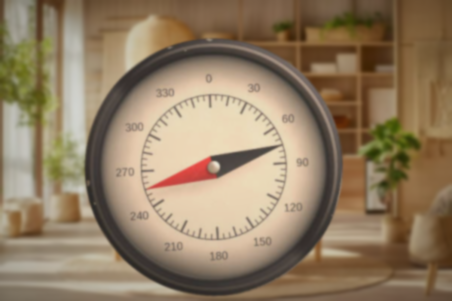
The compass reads 255 °
